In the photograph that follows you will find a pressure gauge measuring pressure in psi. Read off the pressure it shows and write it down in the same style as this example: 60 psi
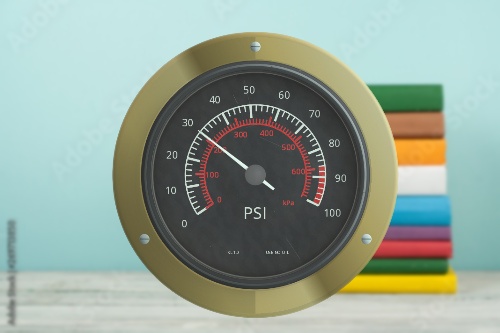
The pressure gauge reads 30 psi
